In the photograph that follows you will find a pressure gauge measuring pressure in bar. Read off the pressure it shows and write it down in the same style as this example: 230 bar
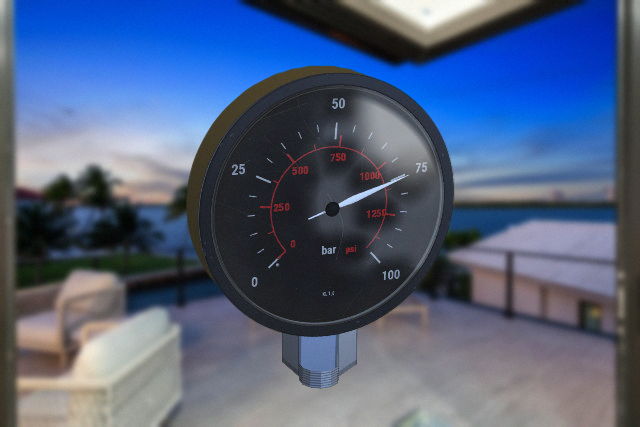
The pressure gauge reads 75 bar
